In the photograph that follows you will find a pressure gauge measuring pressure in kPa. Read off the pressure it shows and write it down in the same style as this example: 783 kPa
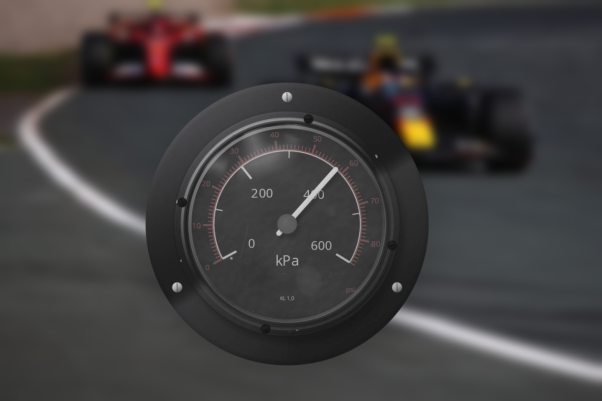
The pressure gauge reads 400 kPa
